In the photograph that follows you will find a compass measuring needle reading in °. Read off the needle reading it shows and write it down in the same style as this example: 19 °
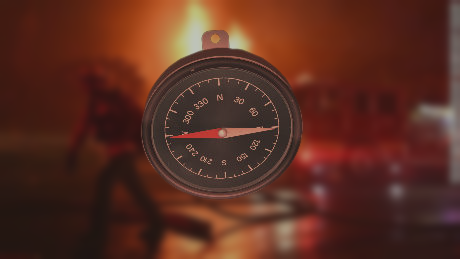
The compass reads 270 °
